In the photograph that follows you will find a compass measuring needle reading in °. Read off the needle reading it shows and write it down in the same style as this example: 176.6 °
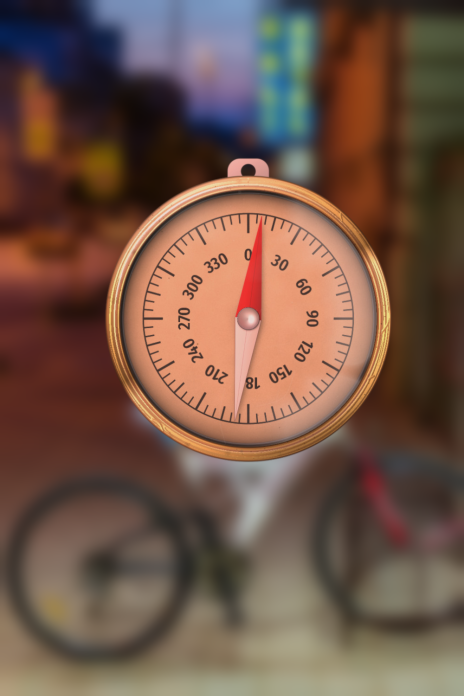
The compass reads 7.5 °
